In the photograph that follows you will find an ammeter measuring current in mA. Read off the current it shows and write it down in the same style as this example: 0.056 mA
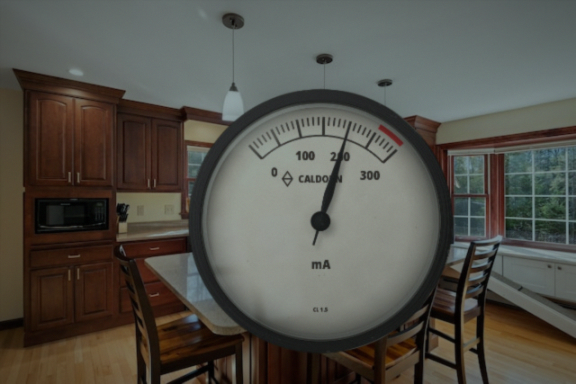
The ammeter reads 200 mA
